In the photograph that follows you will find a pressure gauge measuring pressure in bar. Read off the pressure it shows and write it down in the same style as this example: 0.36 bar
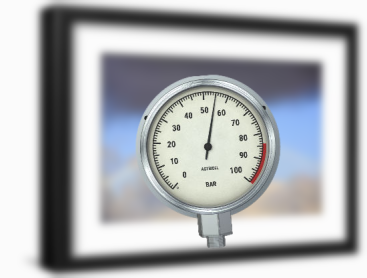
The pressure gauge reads 55 bar
